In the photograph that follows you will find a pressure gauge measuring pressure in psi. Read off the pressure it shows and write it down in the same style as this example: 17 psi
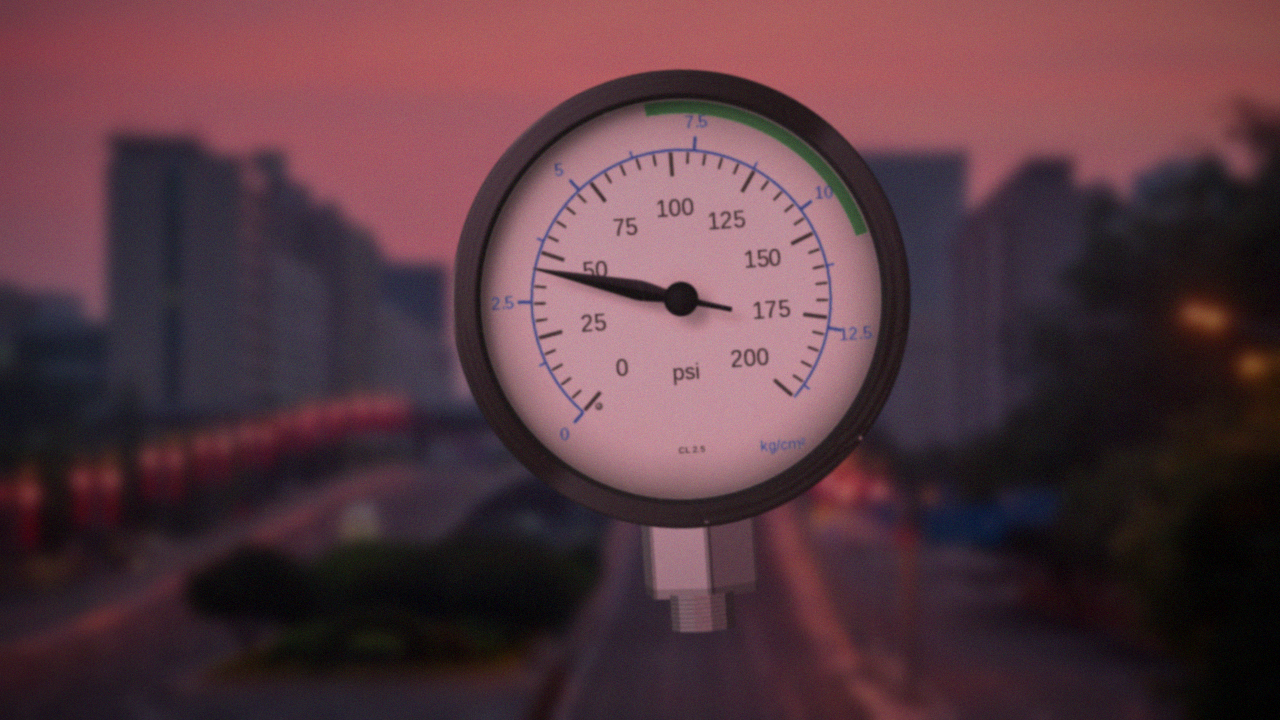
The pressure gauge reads 45 psi
